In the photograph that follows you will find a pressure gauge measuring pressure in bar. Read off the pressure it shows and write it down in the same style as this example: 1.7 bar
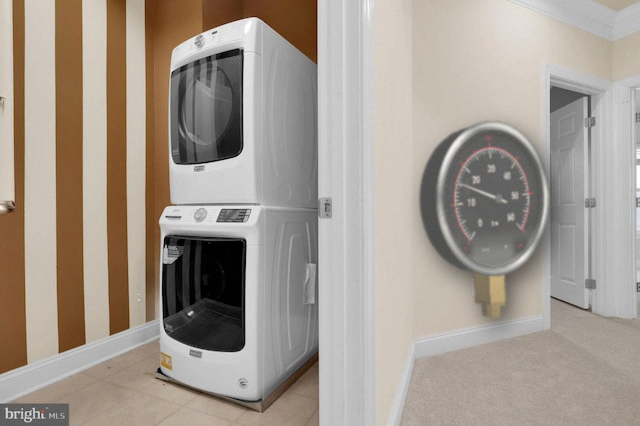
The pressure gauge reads 15 bar
